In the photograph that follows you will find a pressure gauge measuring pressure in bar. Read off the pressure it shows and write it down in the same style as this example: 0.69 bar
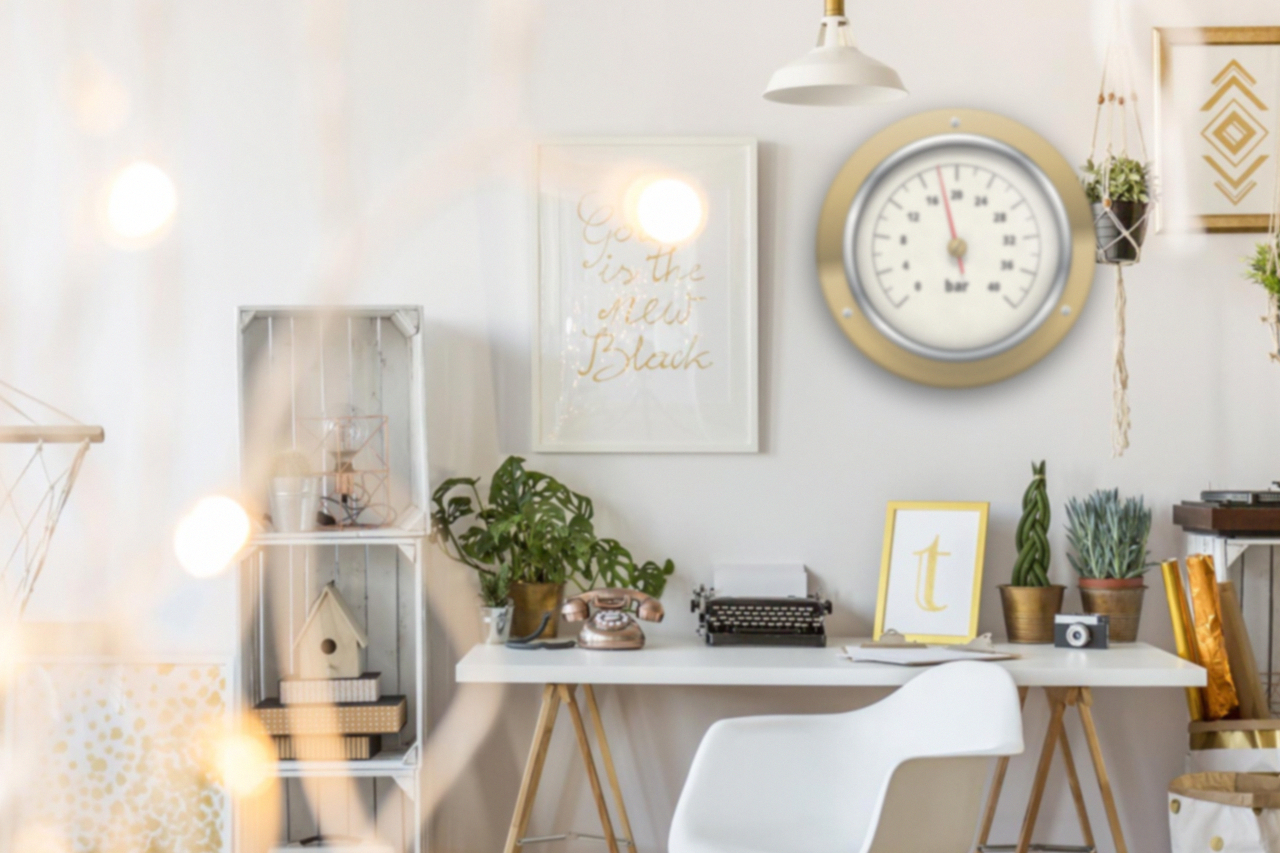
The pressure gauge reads 18 bar
